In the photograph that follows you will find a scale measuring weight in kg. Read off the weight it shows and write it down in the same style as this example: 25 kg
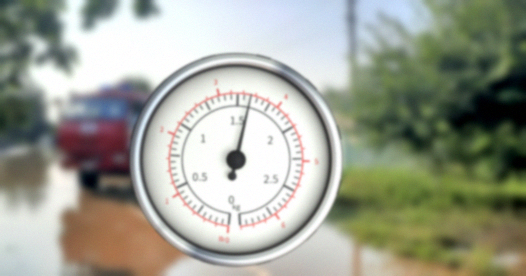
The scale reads 1.6 kg
